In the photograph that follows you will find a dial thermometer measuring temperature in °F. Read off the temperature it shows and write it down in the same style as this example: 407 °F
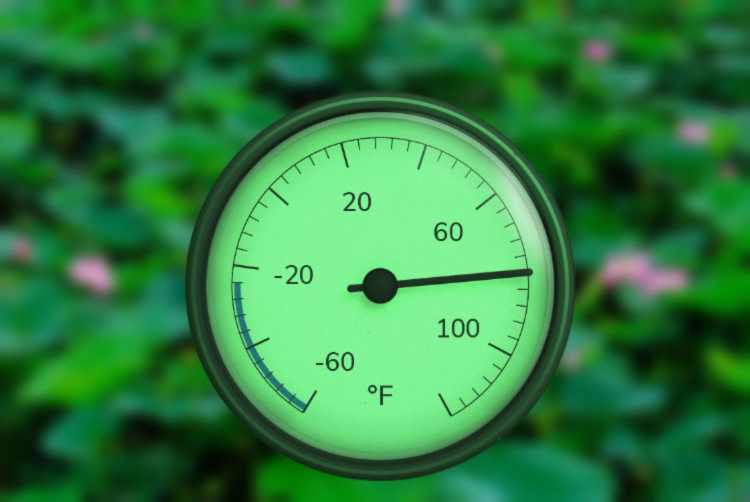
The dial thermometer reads 80 °F
